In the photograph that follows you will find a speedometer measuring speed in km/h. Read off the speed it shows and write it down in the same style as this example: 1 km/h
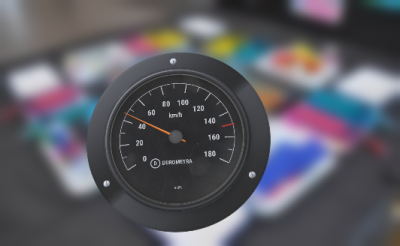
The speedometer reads 45 km/h
